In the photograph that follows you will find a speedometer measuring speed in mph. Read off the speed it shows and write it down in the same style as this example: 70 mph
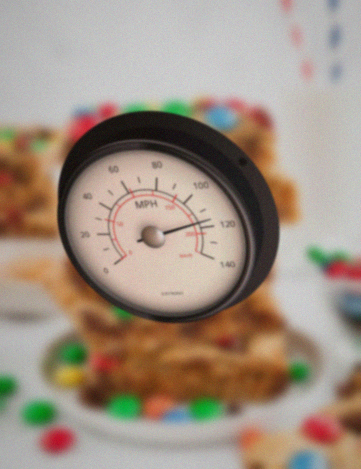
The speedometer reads 115 mph
